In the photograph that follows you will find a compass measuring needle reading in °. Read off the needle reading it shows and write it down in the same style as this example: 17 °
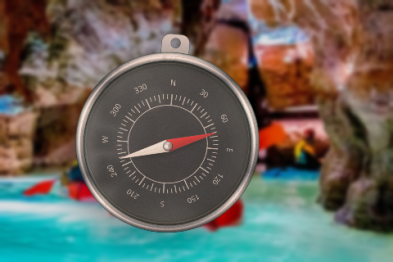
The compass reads 70 °
